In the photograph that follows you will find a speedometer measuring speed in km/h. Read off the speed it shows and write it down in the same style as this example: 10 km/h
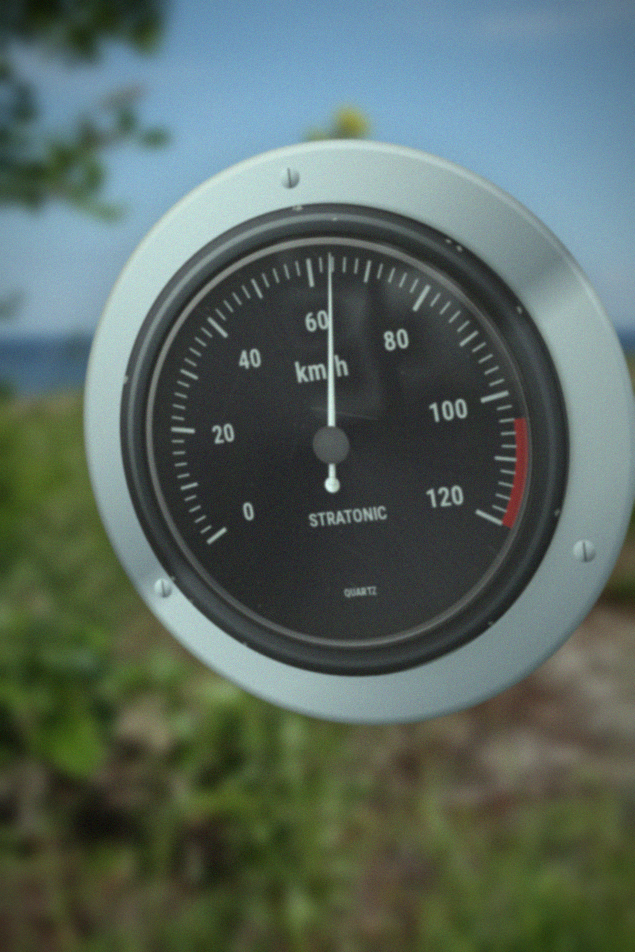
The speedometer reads 64 km/h
